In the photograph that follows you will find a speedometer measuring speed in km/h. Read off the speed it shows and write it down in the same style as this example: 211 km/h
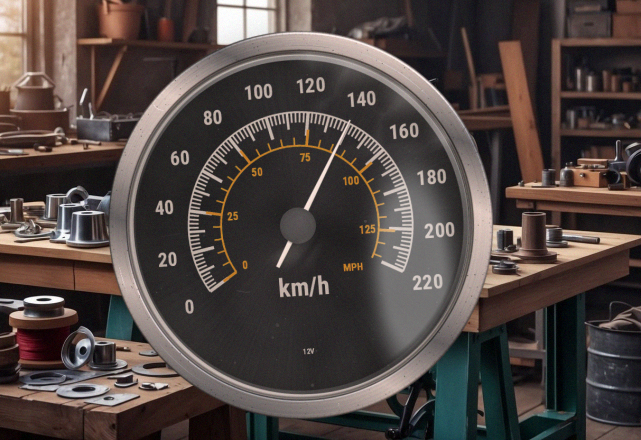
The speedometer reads 140 km/h
